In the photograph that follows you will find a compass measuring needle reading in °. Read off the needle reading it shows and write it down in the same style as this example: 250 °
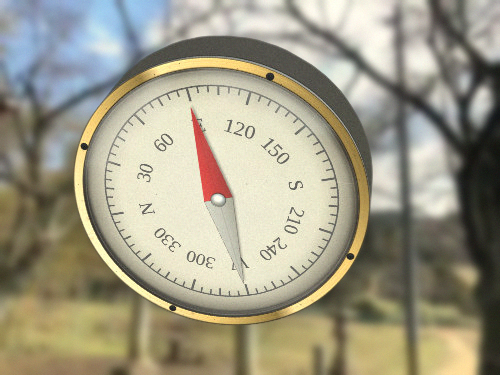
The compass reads 90 °
